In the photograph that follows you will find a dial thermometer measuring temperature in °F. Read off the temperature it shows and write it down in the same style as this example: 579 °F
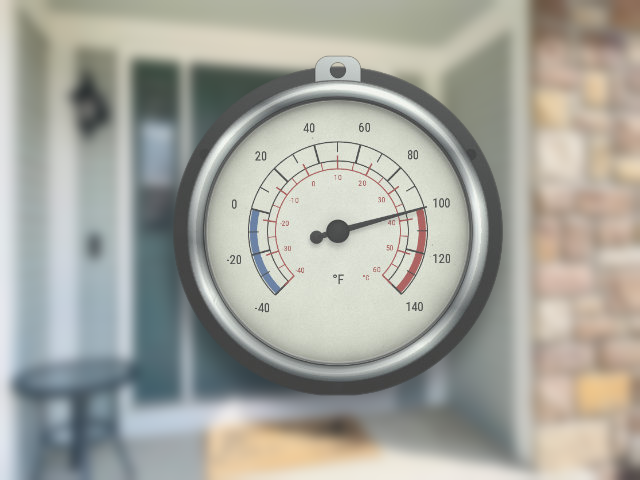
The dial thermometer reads 100 °F
